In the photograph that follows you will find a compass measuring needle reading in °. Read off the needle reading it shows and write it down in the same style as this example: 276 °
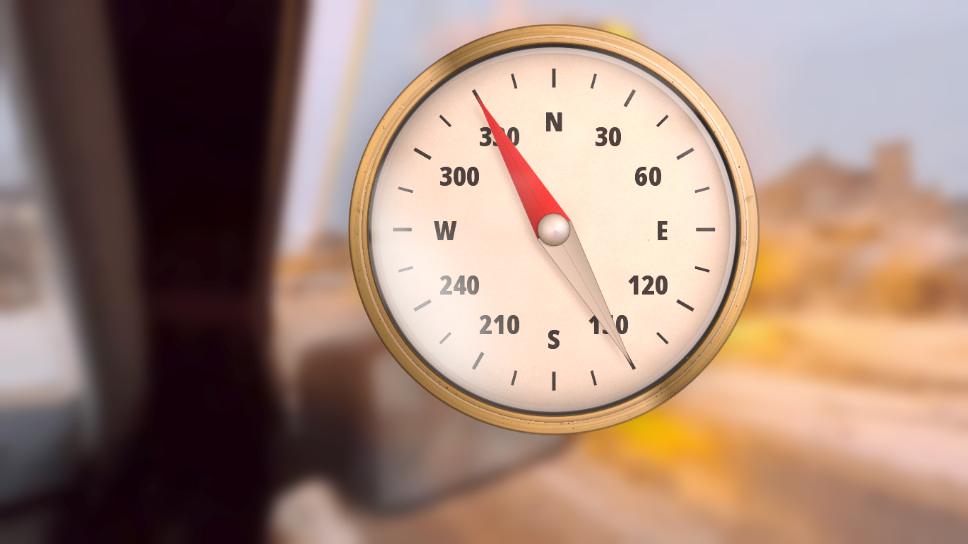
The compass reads 330 °
